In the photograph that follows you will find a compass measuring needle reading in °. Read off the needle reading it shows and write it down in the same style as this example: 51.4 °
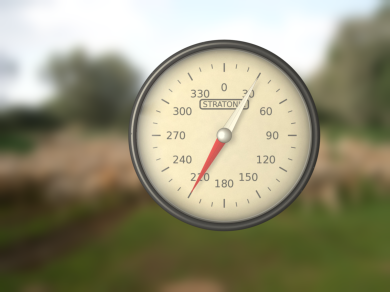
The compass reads 210 °
